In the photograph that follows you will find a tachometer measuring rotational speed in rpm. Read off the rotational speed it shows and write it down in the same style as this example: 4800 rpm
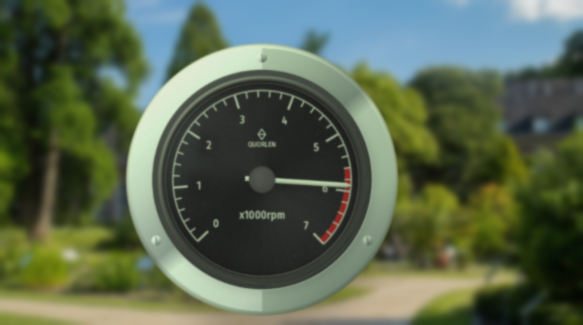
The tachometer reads 5900 rpm
